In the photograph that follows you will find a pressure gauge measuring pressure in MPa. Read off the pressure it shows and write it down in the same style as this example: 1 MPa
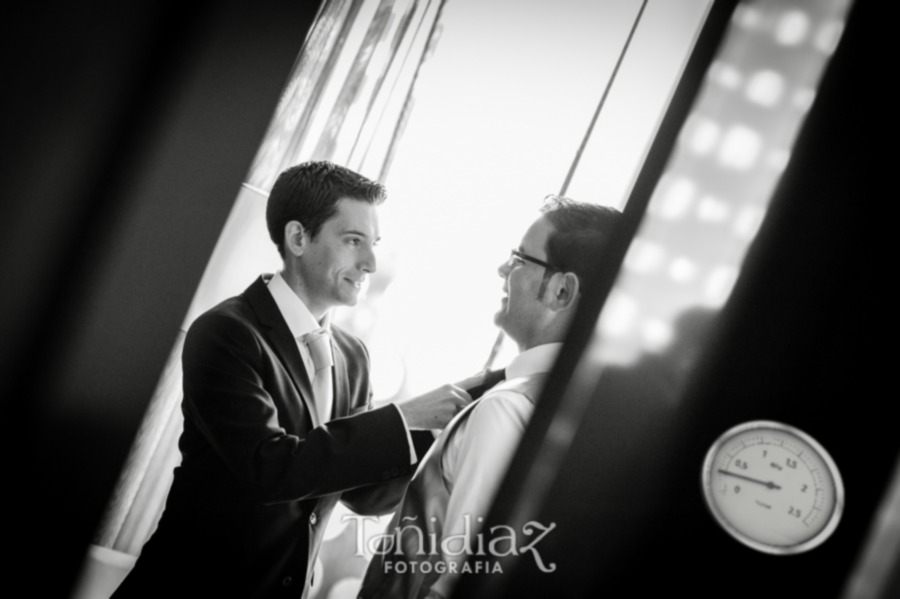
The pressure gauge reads 0.25 MPa
